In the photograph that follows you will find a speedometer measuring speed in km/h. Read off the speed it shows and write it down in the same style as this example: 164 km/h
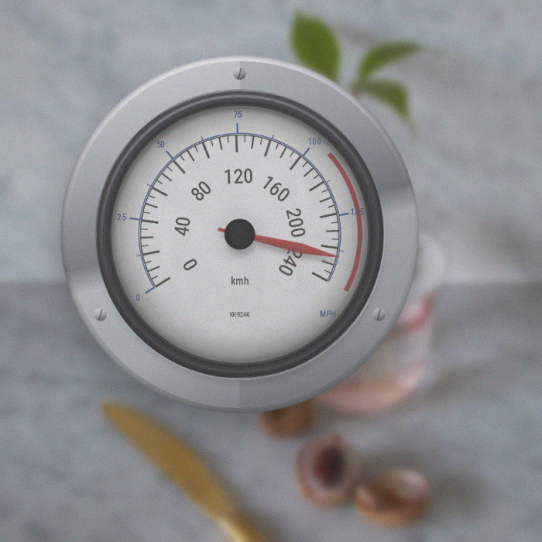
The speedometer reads 225 km/h
